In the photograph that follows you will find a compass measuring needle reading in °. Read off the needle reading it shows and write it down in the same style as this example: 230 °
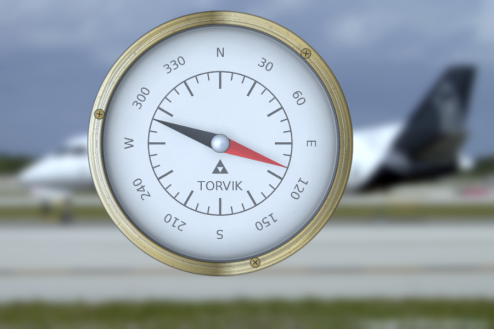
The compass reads 110 °
